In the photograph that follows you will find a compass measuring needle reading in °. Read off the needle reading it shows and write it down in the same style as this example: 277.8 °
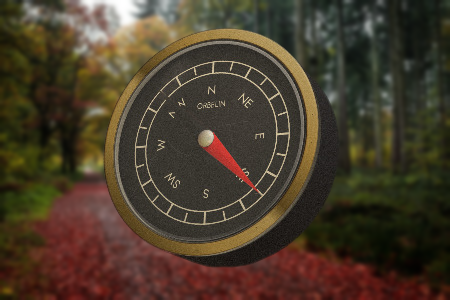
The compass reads 135 °
